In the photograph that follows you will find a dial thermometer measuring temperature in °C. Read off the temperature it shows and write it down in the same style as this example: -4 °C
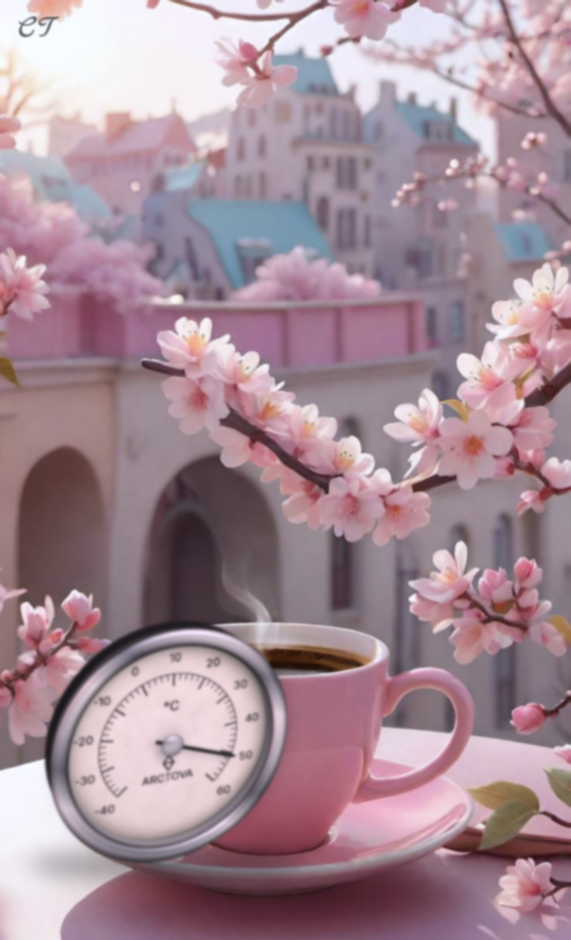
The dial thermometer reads 50 °C
